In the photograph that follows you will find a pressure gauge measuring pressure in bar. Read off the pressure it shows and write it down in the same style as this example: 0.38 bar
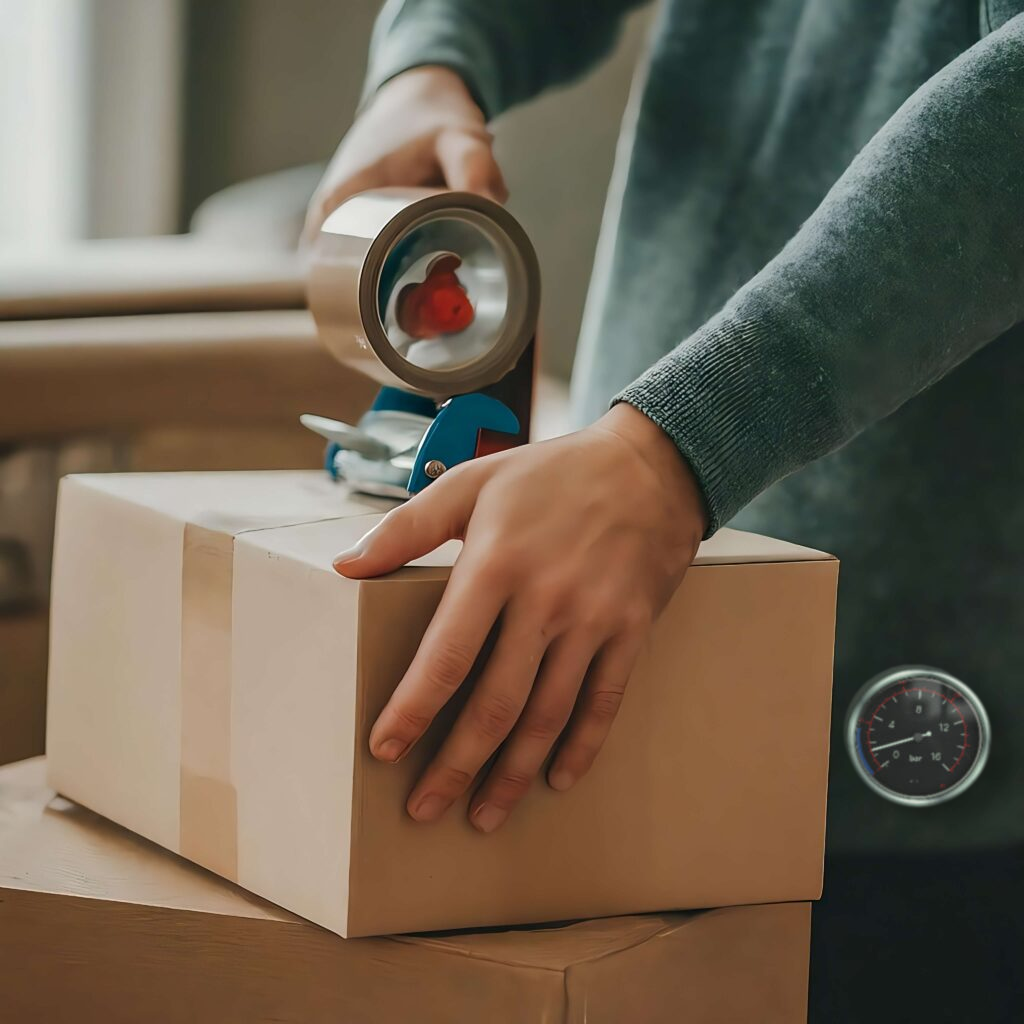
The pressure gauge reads 1.5 bar
